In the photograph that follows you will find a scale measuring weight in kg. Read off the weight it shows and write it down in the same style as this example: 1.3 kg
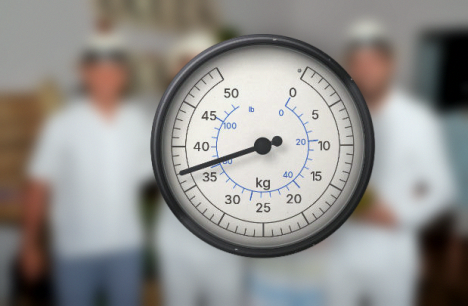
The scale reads 37 kg
